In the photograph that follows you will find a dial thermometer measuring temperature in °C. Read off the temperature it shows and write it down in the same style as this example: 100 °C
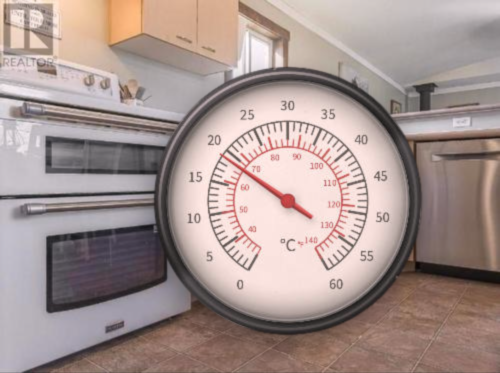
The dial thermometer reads 19 °C
